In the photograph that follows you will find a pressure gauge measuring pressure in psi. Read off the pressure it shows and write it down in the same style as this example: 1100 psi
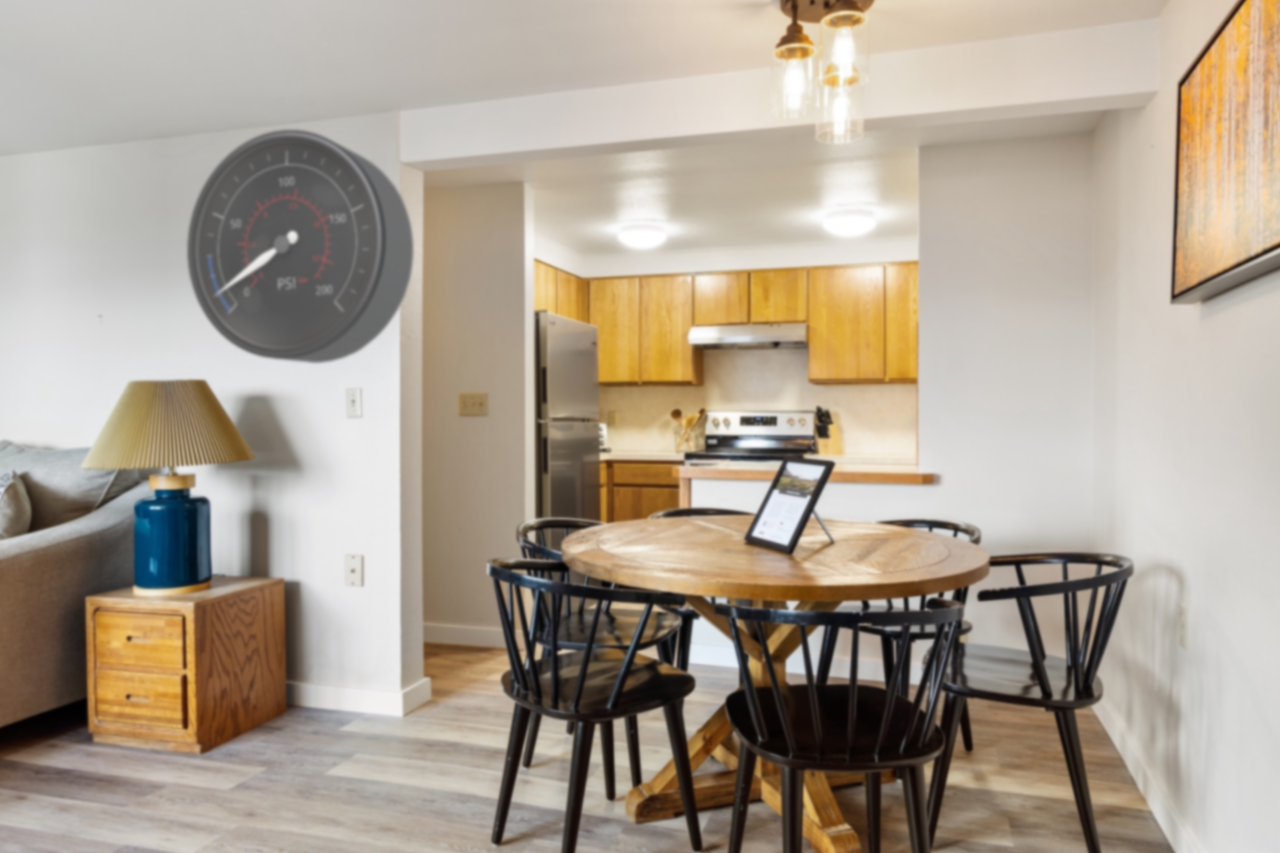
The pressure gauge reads 10 psi
